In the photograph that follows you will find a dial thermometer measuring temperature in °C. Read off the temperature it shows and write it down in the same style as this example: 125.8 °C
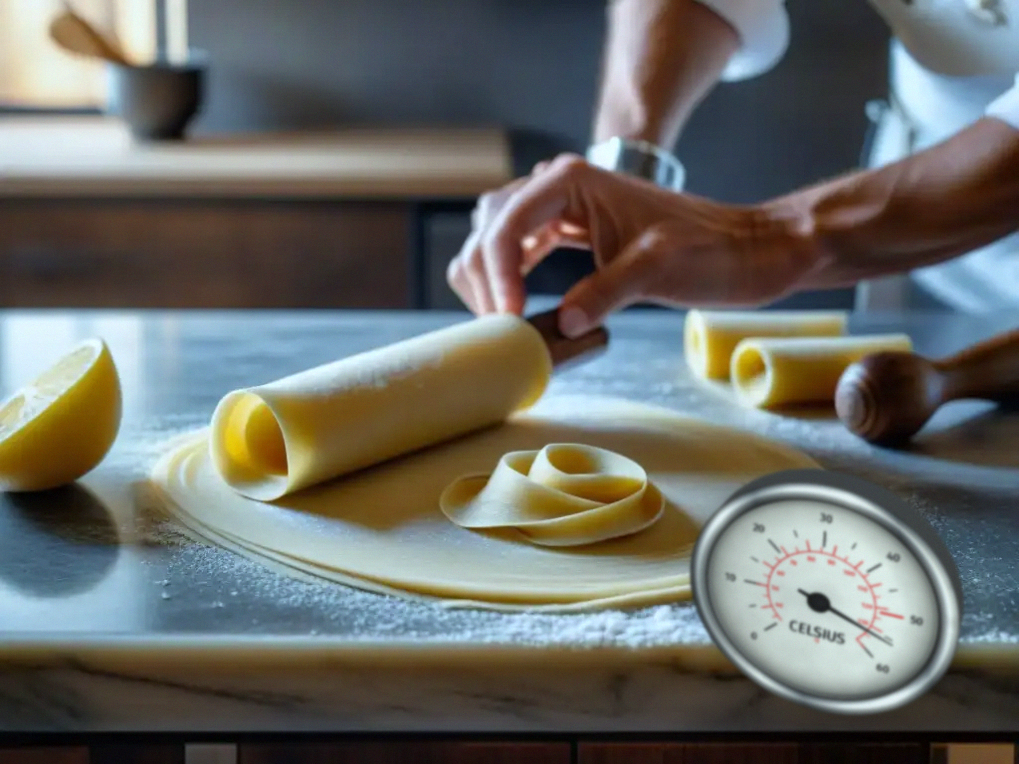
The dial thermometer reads 55 °C
